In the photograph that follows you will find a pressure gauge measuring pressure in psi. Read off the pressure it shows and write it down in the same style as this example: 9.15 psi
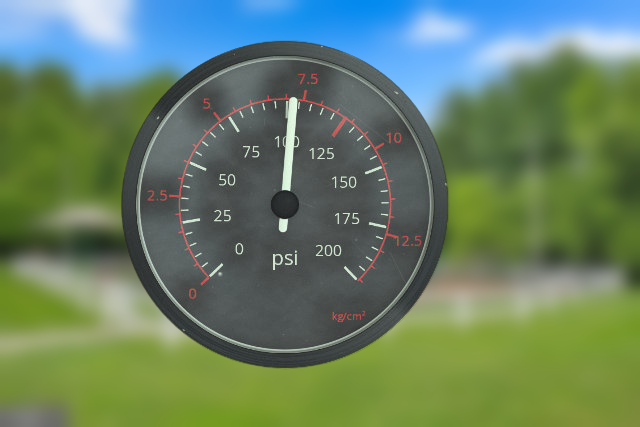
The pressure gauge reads 102.5 psi
